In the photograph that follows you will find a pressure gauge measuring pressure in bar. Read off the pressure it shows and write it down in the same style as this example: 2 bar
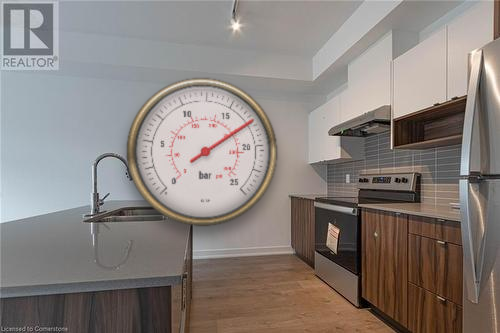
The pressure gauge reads 17.5 bar
